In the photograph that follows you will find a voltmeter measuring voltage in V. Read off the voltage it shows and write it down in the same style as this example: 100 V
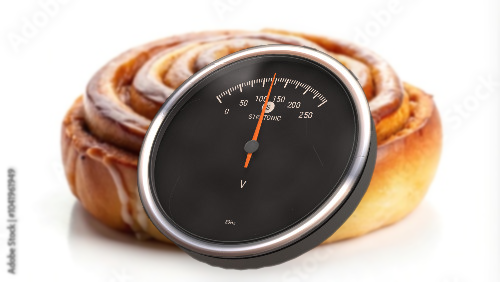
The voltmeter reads 125 V
